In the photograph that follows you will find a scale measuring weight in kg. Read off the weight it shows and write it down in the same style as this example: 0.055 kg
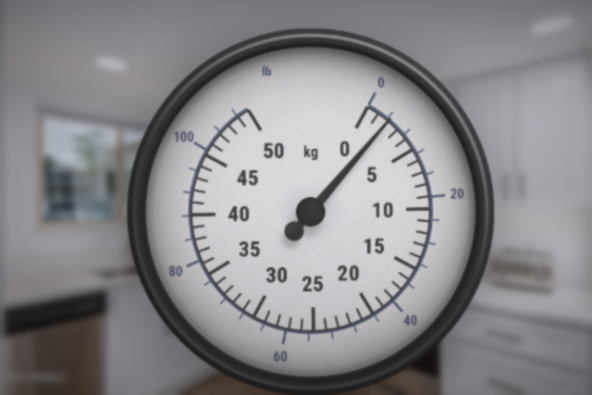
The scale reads 2 kg
